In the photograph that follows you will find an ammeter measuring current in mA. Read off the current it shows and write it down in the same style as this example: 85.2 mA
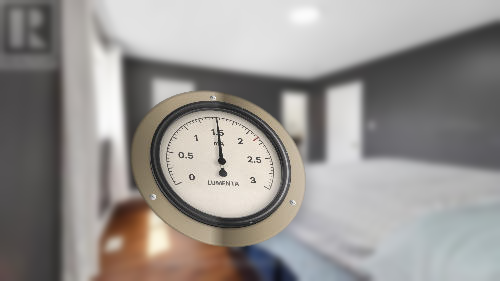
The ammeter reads 1.5 mA
